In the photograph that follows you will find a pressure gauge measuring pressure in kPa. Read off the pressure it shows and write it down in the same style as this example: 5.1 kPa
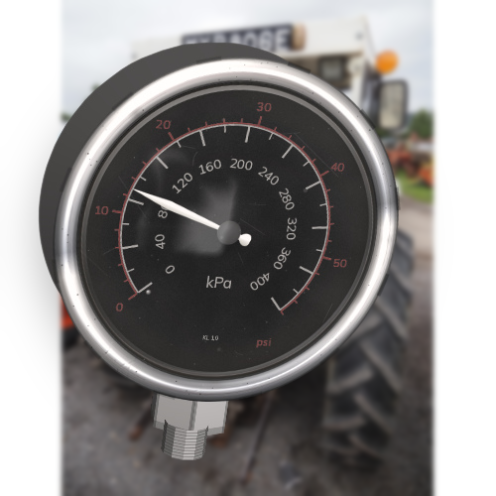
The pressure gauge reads 90 kPa
